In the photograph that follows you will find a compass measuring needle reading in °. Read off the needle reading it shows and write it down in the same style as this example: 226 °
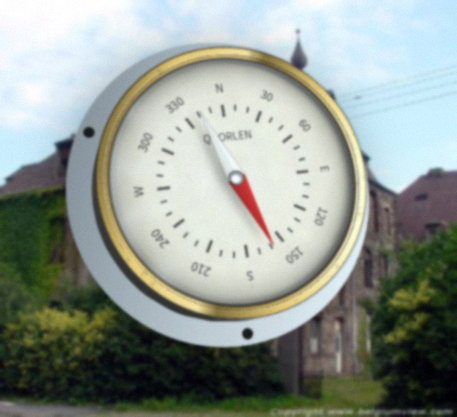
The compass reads 160 °
